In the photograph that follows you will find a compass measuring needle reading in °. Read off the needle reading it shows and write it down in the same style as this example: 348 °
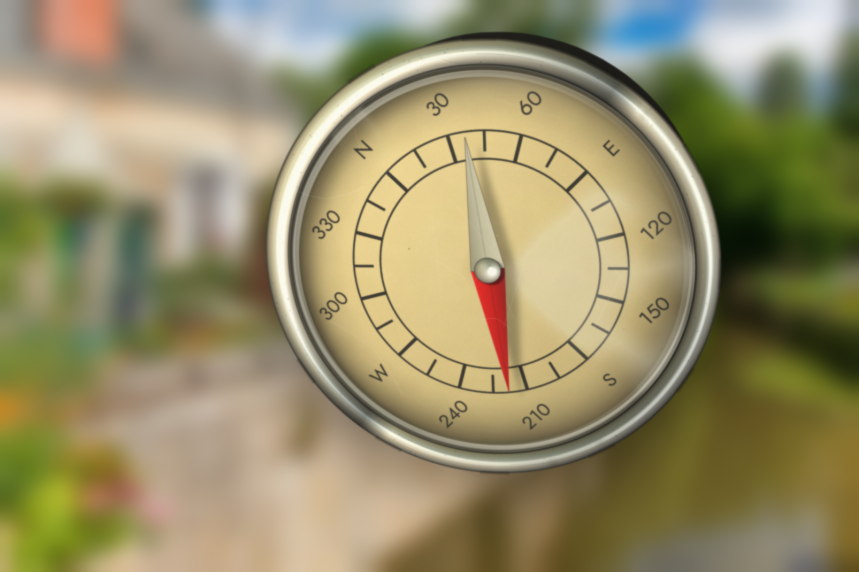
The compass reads 217.5 °
